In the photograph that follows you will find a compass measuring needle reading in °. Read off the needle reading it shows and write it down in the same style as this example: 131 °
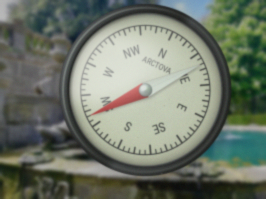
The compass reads 220 °
